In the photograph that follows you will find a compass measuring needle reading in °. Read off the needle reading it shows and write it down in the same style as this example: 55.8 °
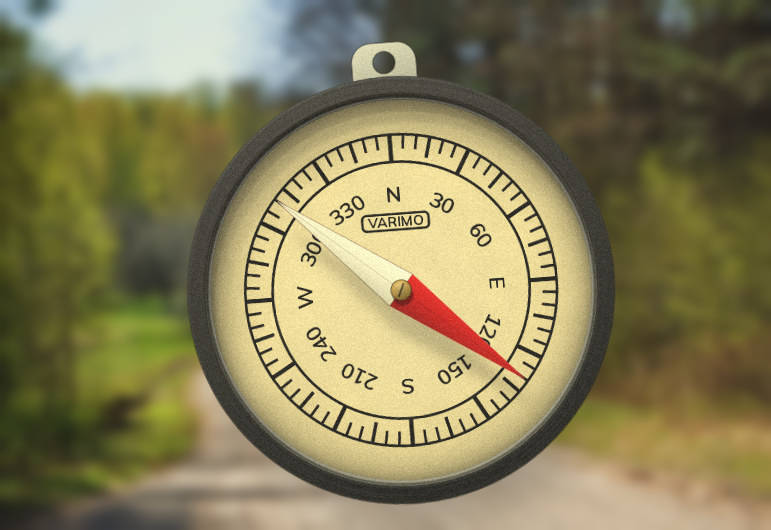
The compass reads 130 °
